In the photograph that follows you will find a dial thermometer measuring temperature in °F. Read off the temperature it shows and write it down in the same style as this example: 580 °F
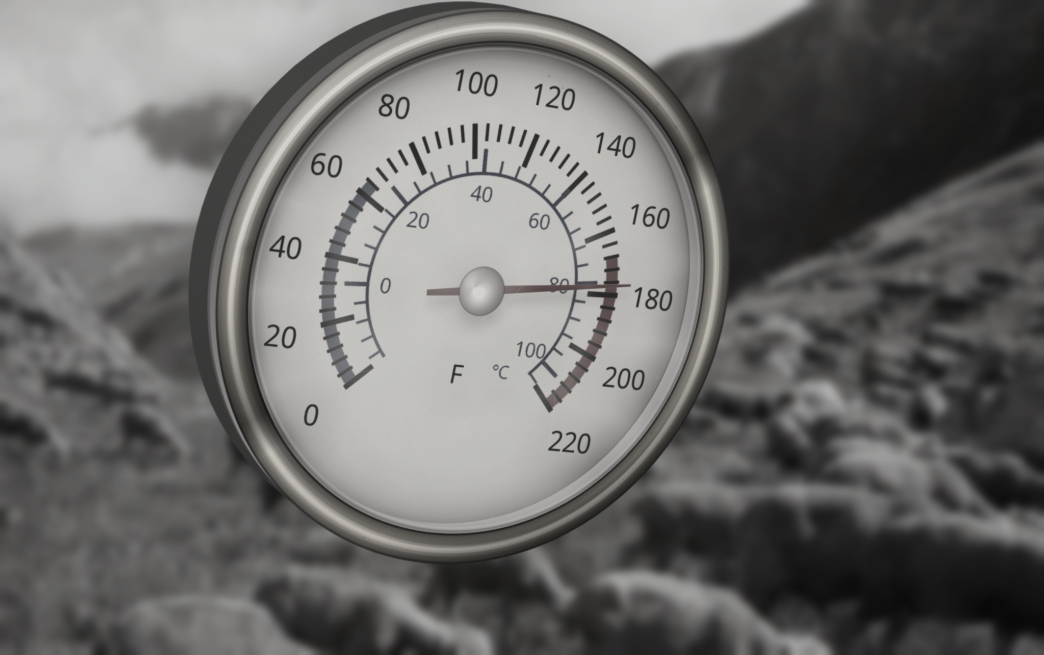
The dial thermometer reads 176 °F
